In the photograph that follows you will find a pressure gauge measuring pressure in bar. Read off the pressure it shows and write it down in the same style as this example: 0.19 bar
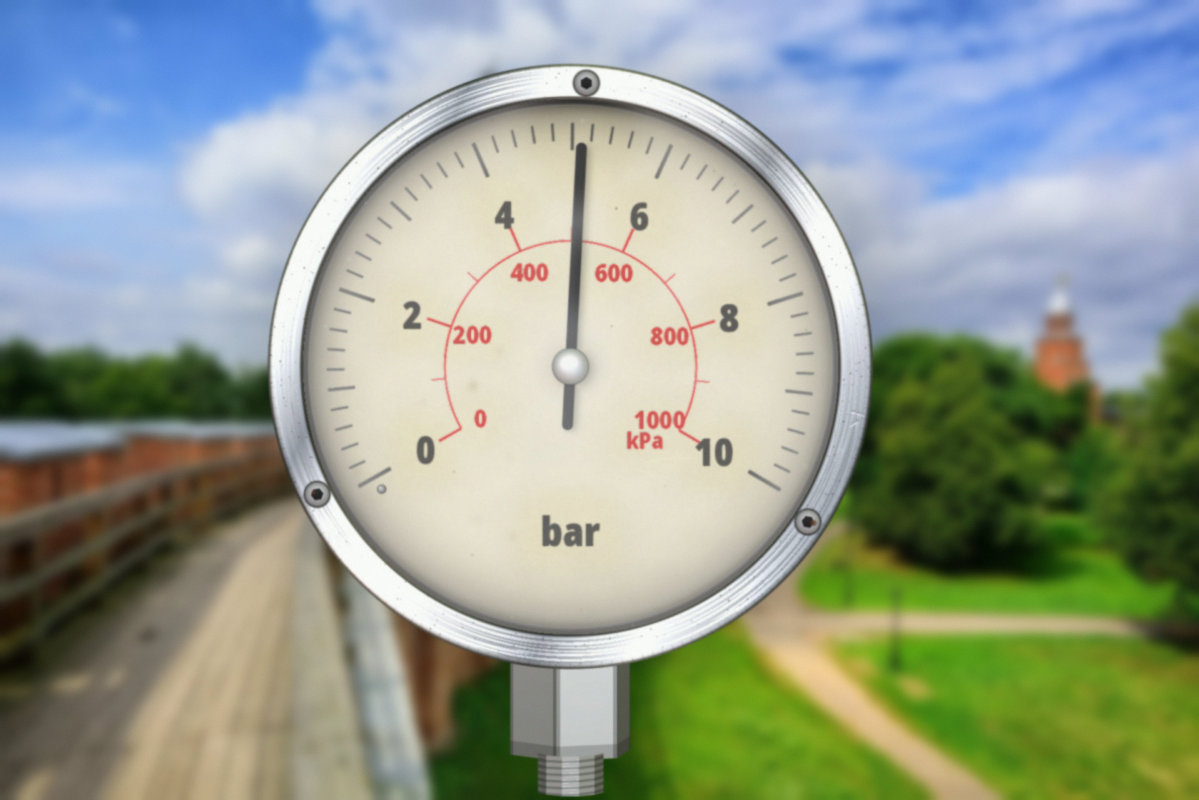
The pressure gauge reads 5.1 bar
